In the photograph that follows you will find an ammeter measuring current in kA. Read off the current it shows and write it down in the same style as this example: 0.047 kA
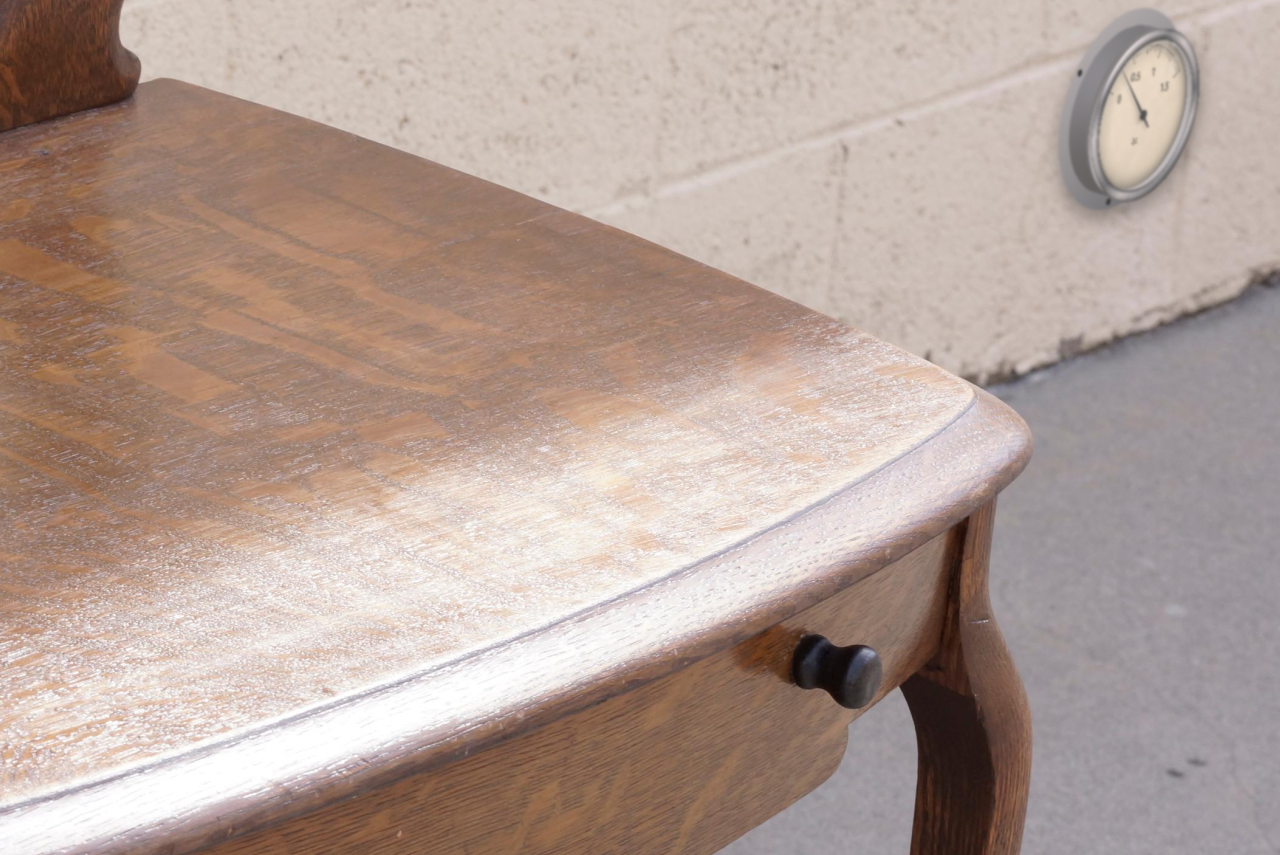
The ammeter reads 0.25 kA
